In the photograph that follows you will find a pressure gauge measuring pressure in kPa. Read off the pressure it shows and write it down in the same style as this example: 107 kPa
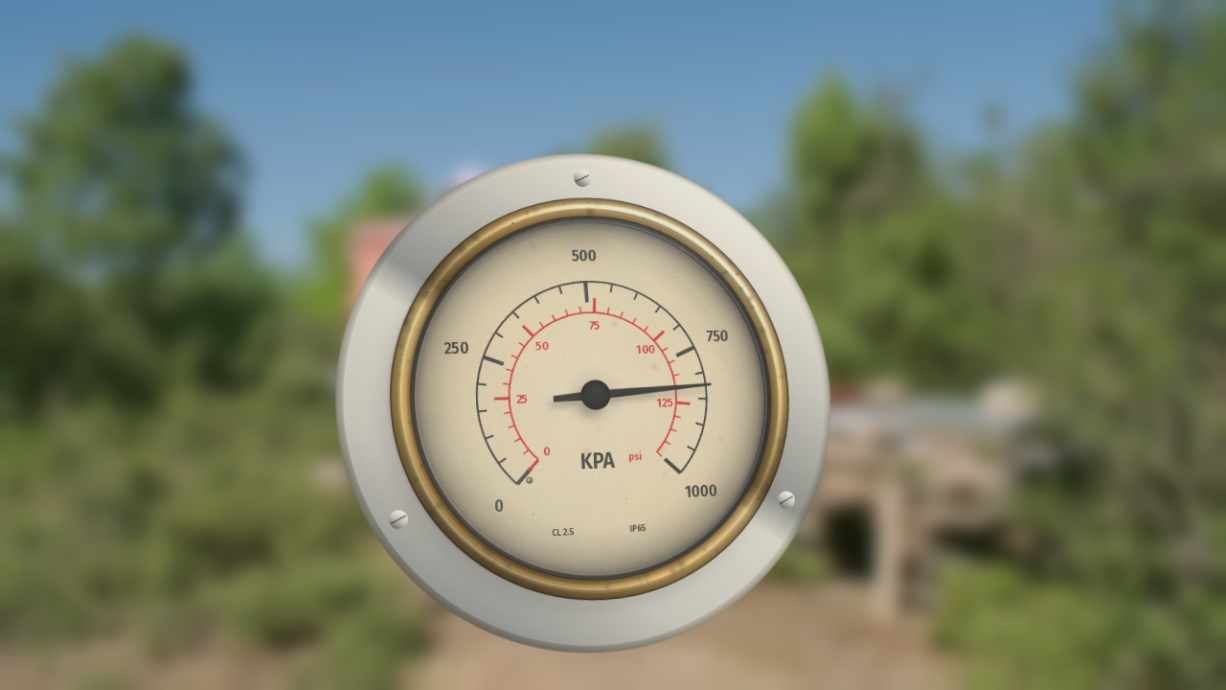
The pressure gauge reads 825 kPa
